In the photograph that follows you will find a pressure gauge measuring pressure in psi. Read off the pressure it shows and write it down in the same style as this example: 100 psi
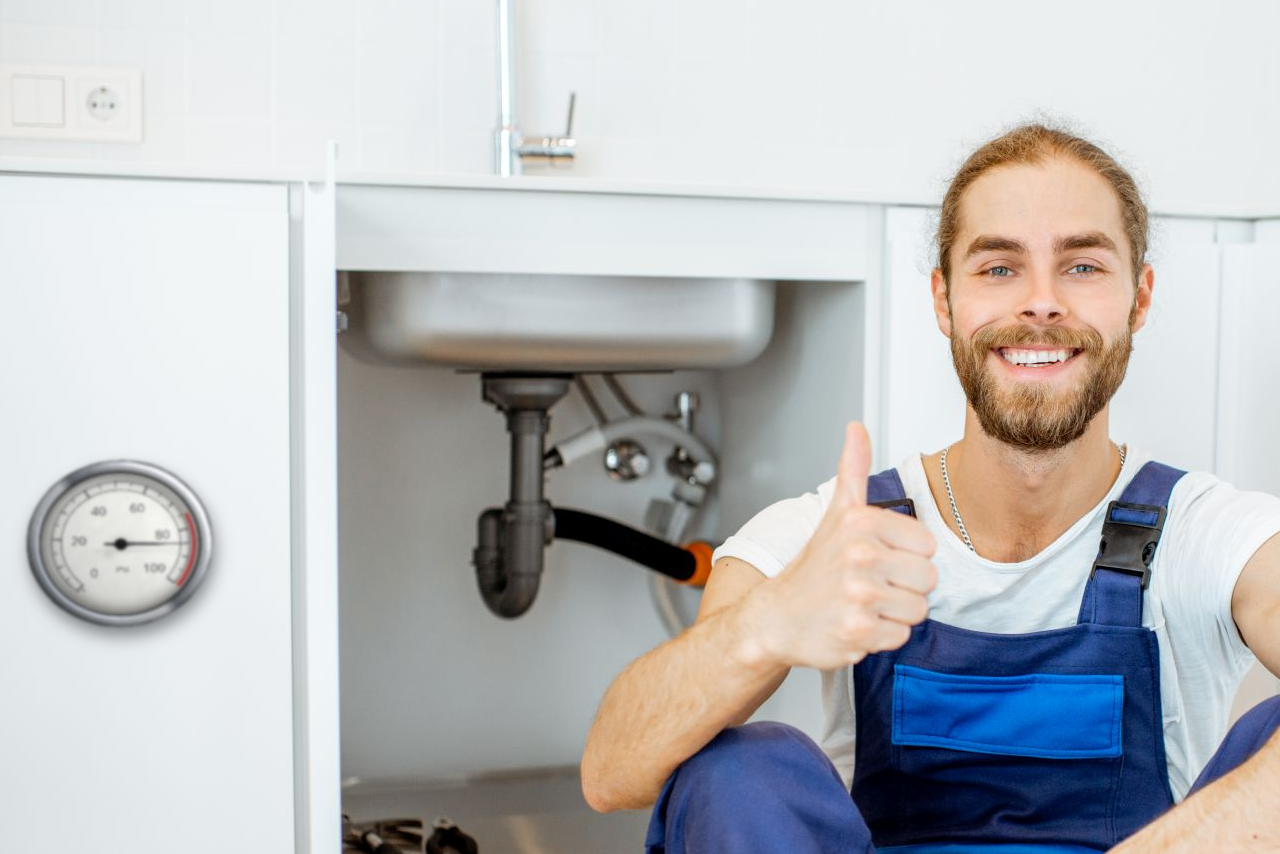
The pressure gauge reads 85 psi
